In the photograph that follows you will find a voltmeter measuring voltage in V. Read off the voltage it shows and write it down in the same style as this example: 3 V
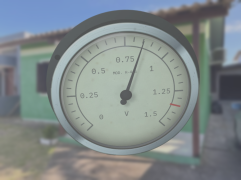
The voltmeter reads 0.85 V
